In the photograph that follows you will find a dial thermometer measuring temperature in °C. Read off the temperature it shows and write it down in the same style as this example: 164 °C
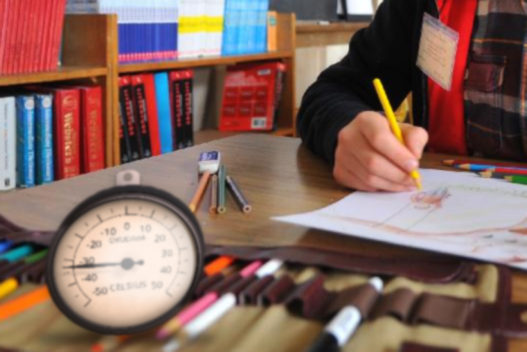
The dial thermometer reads -32.5 °C
